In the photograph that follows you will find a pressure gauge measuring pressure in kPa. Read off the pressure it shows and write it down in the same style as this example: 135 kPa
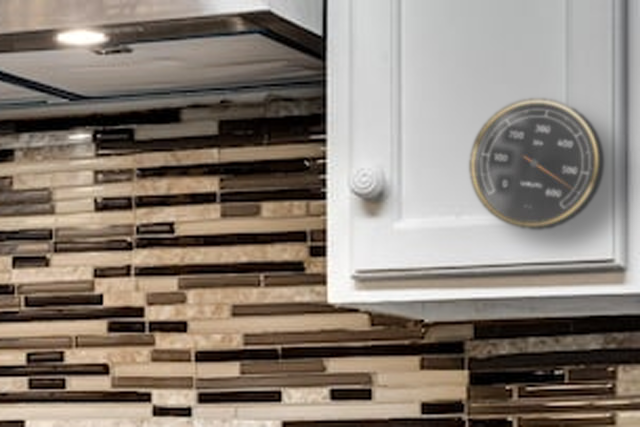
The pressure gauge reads 550 kPa
